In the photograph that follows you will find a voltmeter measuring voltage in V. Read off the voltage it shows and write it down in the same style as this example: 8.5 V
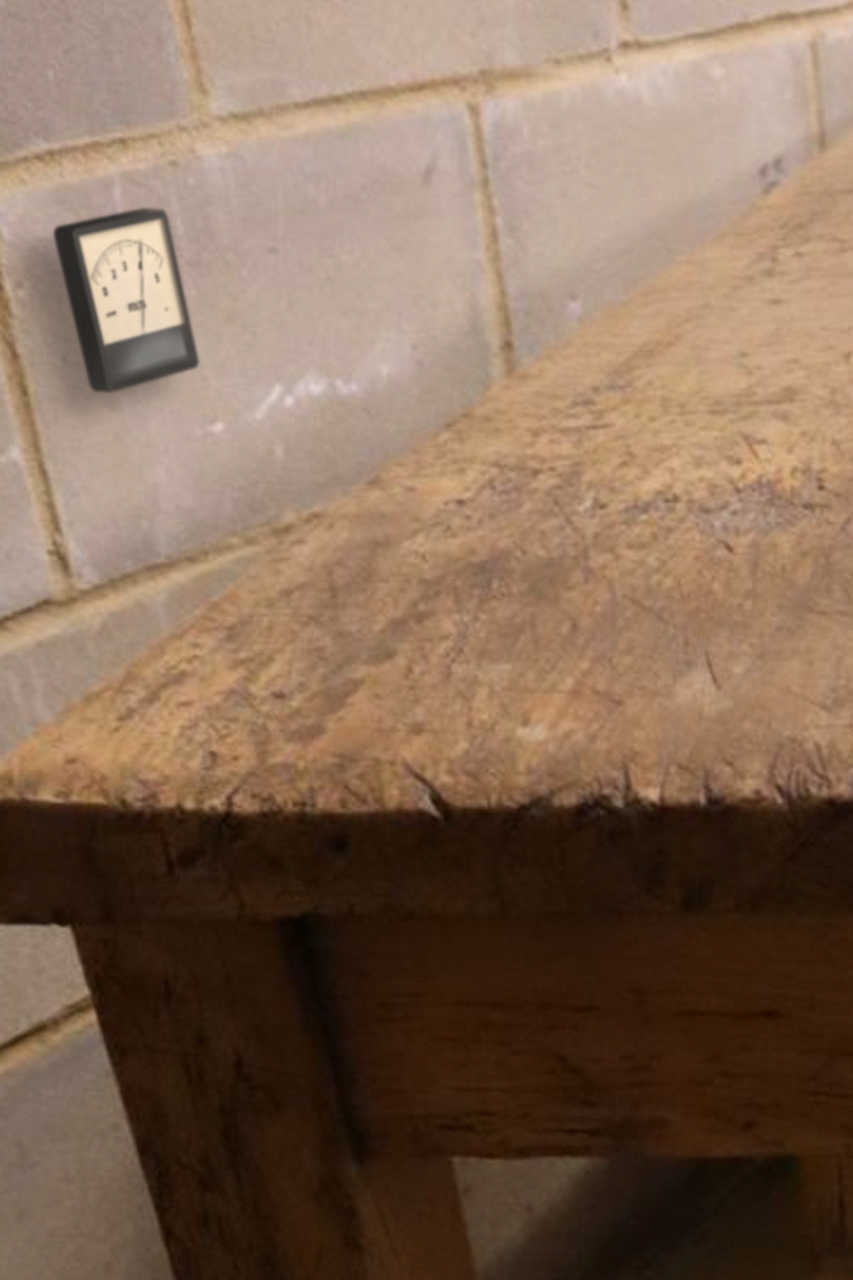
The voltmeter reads 4 V
